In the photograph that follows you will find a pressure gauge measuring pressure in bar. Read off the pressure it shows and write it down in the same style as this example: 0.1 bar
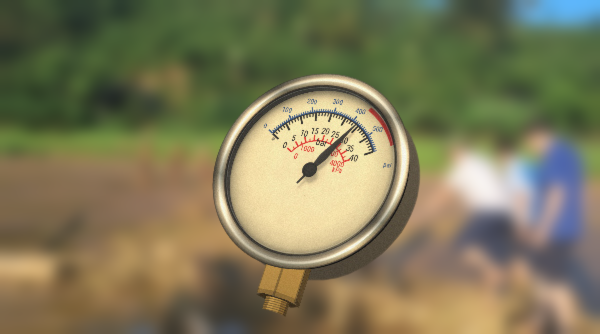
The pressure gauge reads 30 bar
